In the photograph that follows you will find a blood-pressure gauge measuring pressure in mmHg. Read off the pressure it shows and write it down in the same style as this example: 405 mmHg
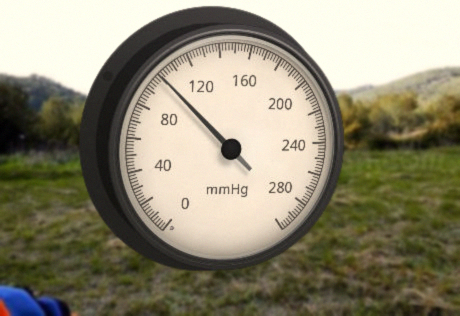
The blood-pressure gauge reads 100 mmHg
